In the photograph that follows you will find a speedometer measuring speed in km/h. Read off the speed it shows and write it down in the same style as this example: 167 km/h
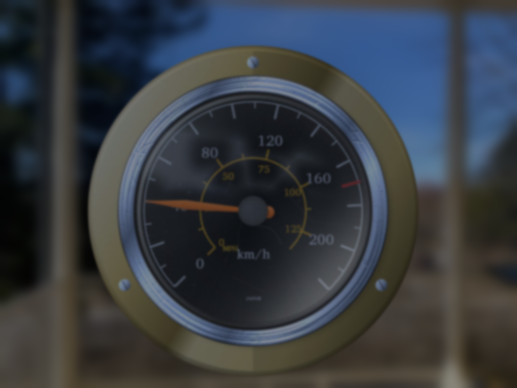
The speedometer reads 40 km/h
